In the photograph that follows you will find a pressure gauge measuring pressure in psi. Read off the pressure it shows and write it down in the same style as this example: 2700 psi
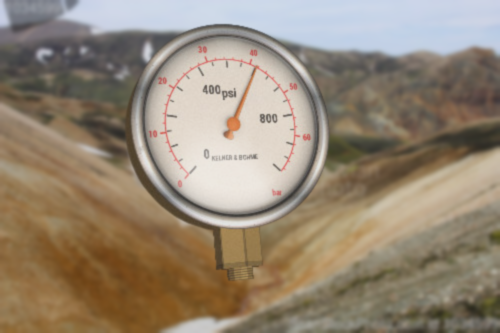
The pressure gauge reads 600 psi
